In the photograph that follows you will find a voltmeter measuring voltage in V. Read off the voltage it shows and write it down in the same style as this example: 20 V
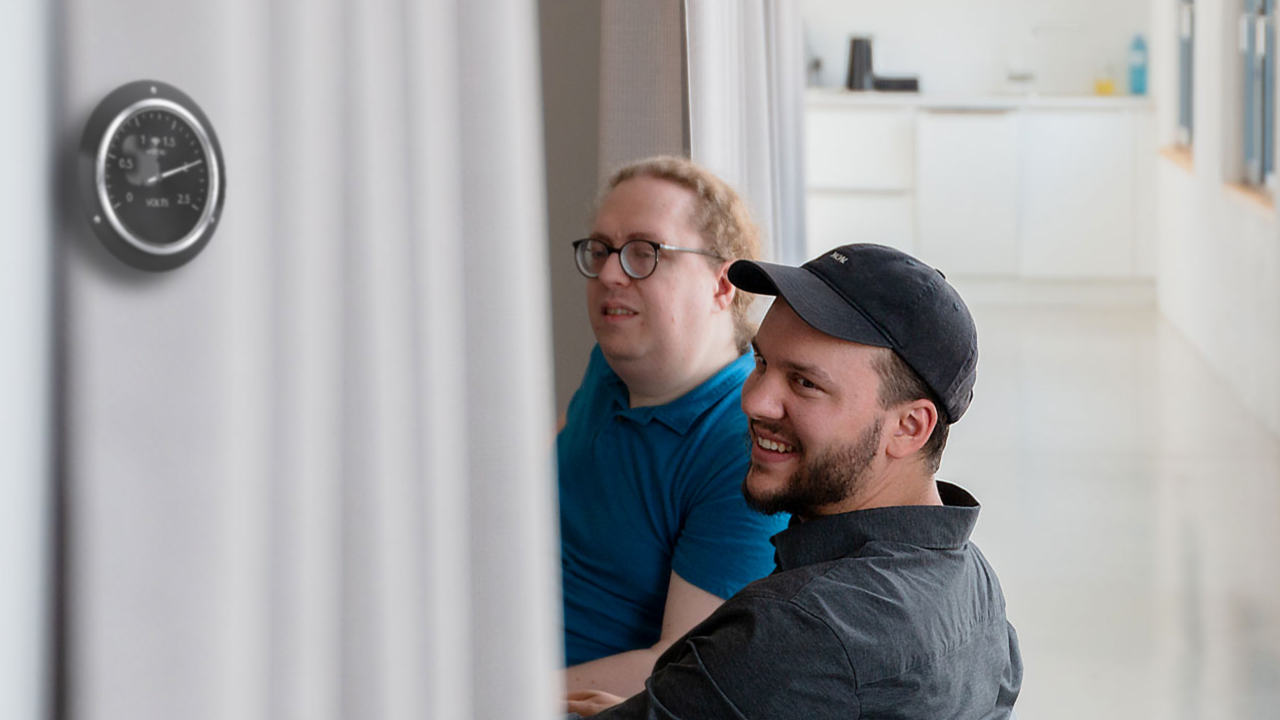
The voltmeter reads 2 V
